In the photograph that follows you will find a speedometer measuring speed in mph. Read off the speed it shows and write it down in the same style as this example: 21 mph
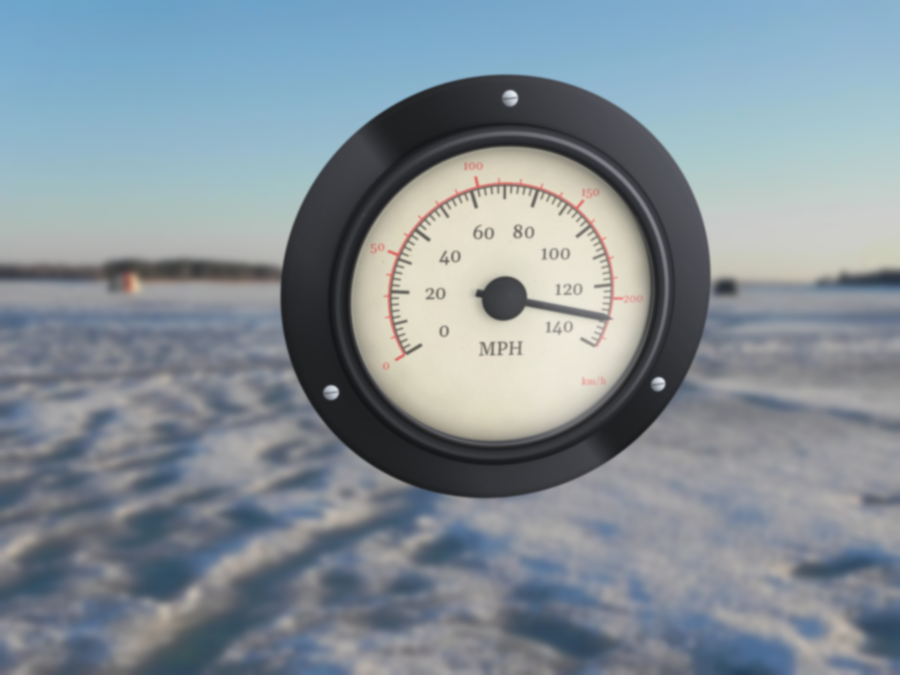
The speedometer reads 130 mph
